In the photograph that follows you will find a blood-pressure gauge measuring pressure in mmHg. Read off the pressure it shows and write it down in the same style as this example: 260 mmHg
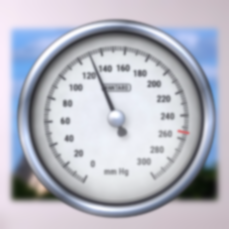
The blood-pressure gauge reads 130 mmHg
